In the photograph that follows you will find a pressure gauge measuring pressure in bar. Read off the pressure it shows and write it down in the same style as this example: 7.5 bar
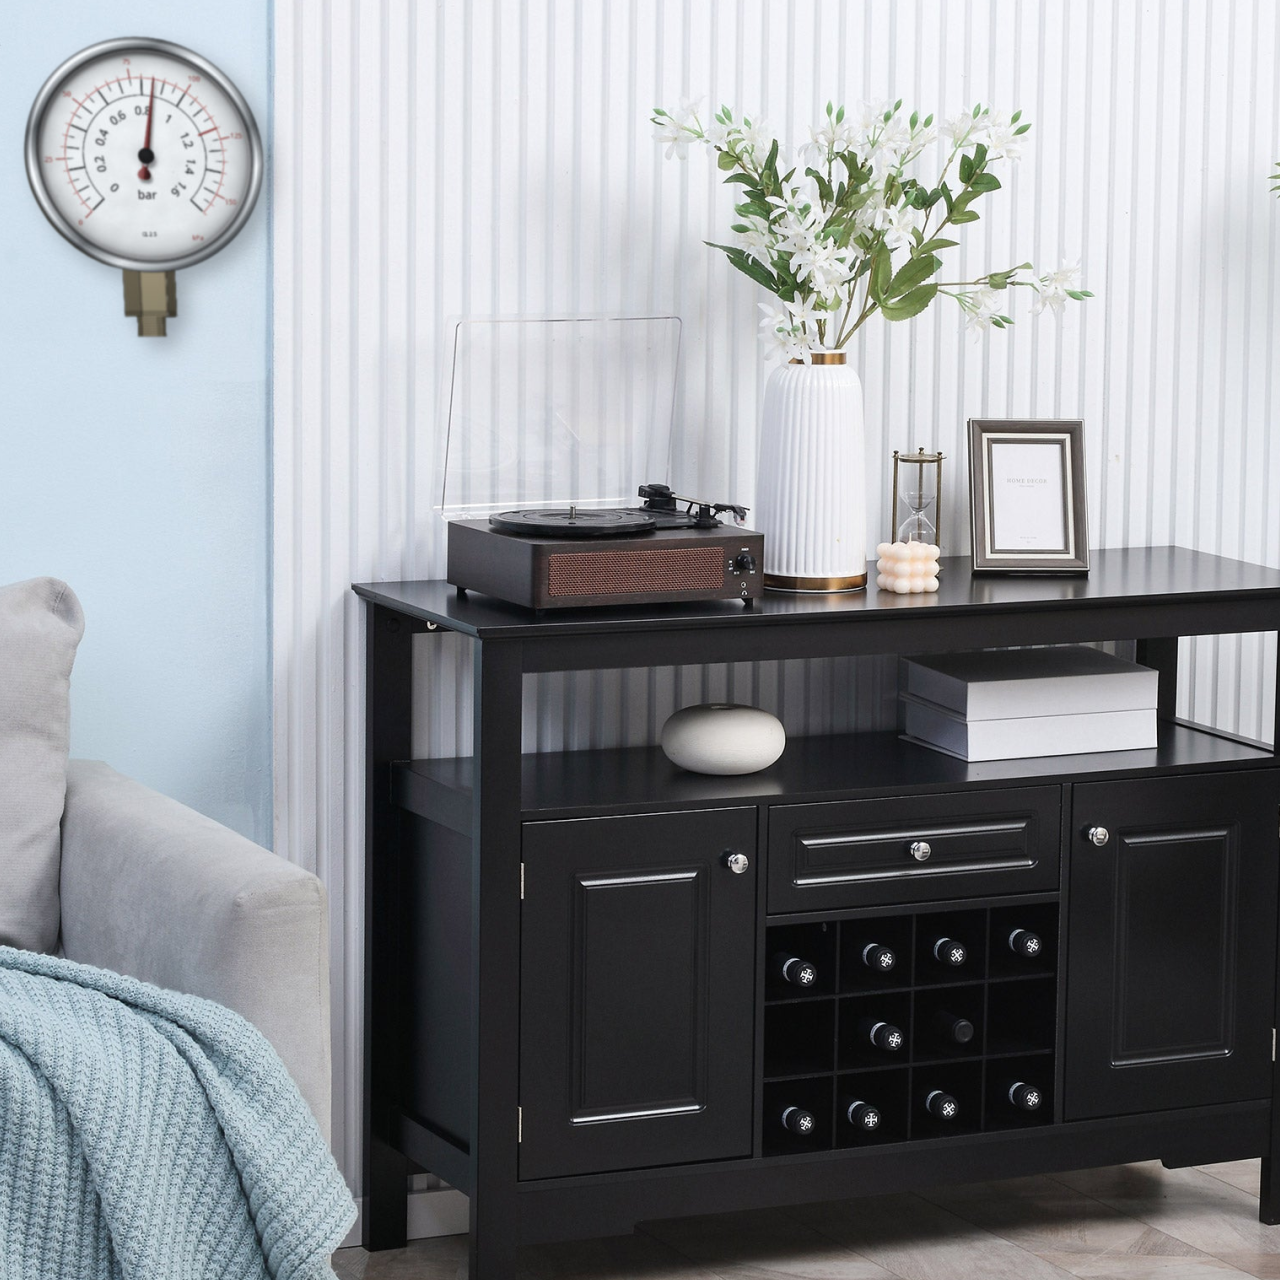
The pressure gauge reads 0.85 bar
